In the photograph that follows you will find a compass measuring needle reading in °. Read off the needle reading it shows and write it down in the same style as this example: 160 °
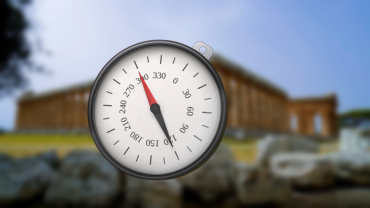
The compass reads 300 °
